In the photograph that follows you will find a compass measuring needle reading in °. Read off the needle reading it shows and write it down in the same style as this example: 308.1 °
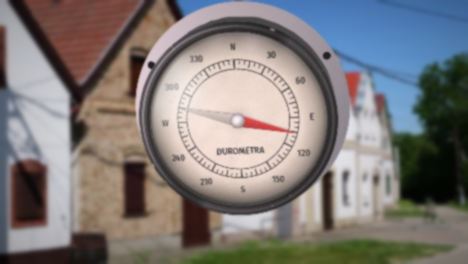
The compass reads 105 °
